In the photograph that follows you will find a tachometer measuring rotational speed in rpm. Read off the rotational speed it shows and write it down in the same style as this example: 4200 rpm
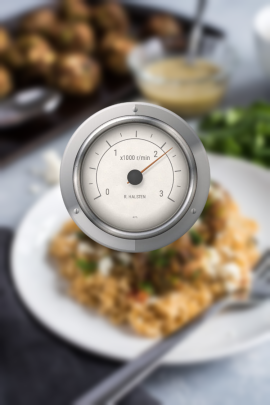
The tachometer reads 2125 rpm
